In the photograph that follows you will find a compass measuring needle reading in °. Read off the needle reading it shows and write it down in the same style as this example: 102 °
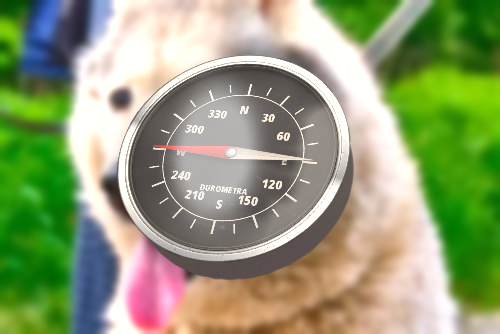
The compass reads 270 °
